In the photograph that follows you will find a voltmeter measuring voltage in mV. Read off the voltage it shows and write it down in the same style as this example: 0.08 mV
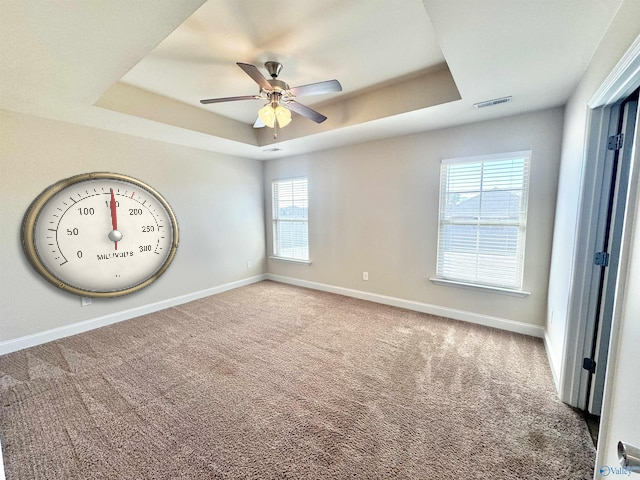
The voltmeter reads 150 mV
